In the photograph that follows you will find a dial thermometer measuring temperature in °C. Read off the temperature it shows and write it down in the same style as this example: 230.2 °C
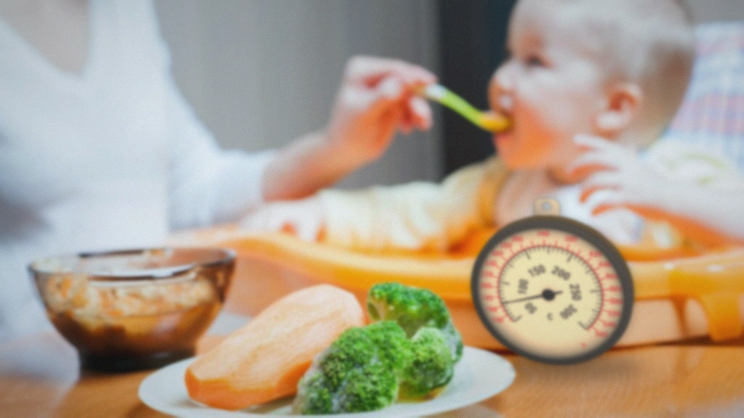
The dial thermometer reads 75 °C
